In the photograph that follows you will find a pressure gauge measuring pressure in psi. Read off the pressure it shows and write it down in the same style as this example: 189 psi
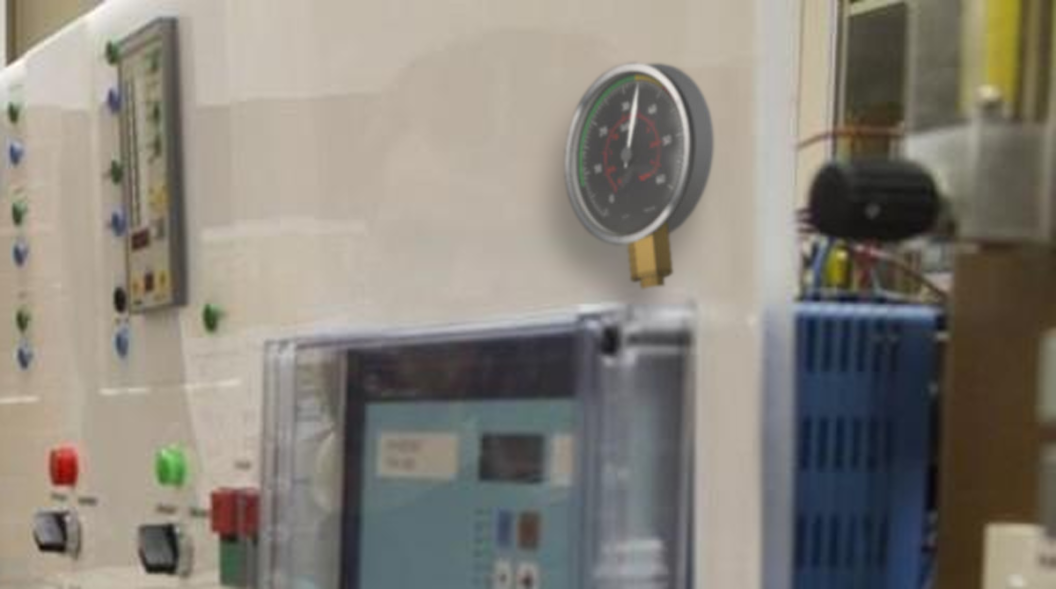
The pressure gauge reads 35 psi
